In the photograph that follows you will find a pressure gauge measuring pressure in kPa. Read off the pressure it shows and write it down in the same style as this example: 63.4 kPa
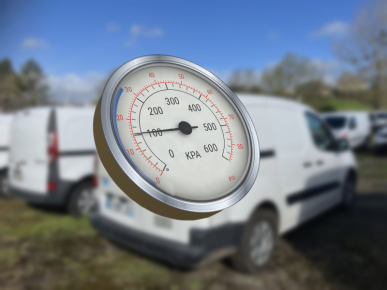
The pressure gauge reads 100 kPa
